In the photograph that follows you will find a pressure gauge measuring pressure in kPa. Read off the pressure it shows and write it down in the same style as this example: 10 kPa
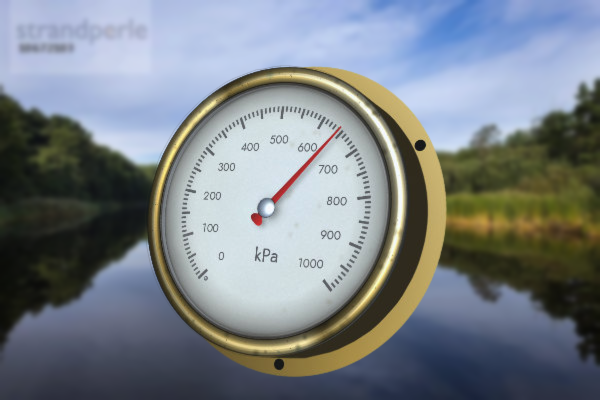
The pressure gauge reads 650 kPa
